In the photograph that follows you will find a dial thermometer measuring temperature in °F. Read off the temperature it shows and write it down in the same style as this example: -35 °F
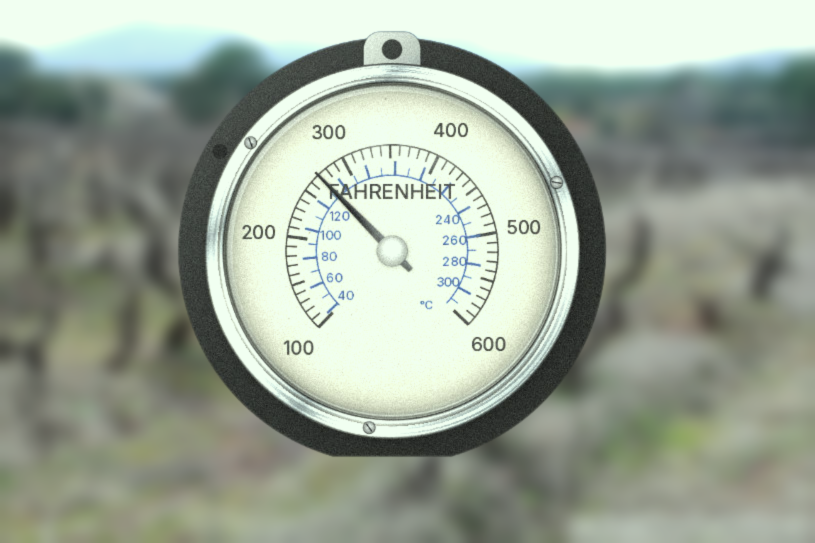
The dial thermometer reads 270 °F
